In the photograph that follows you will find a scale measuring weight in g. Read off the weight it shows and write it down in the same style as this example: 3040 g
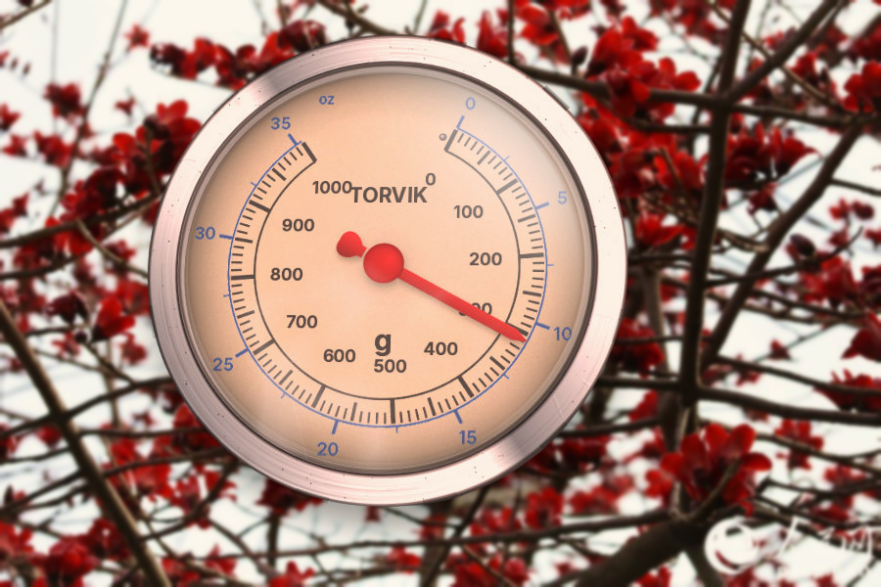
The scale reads 310 g
